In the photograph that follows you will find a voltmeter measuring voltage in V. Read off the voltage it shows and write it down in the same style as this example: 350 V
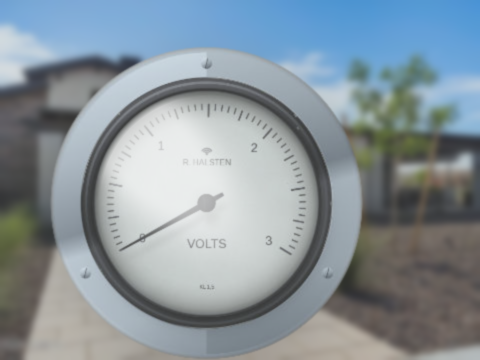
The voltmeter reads 0 V
